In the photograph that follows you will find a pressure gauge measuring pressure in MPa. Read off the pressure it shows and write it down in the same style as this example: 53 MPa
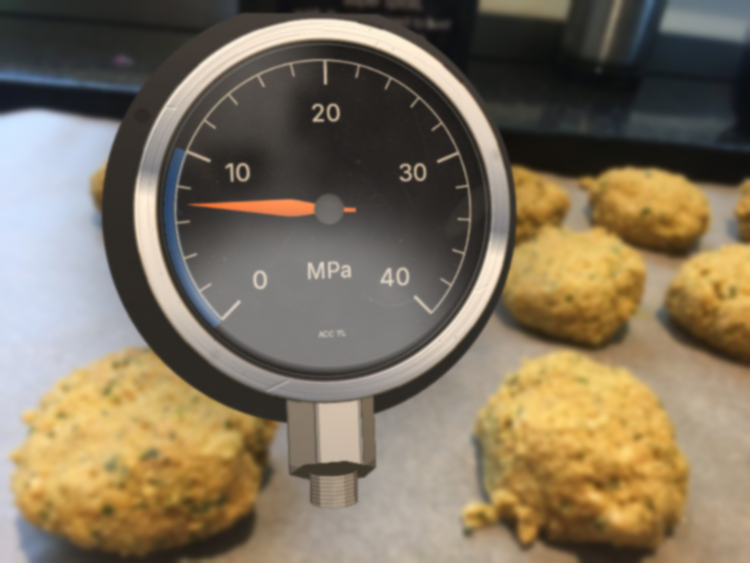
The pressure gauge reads 7 MPa
